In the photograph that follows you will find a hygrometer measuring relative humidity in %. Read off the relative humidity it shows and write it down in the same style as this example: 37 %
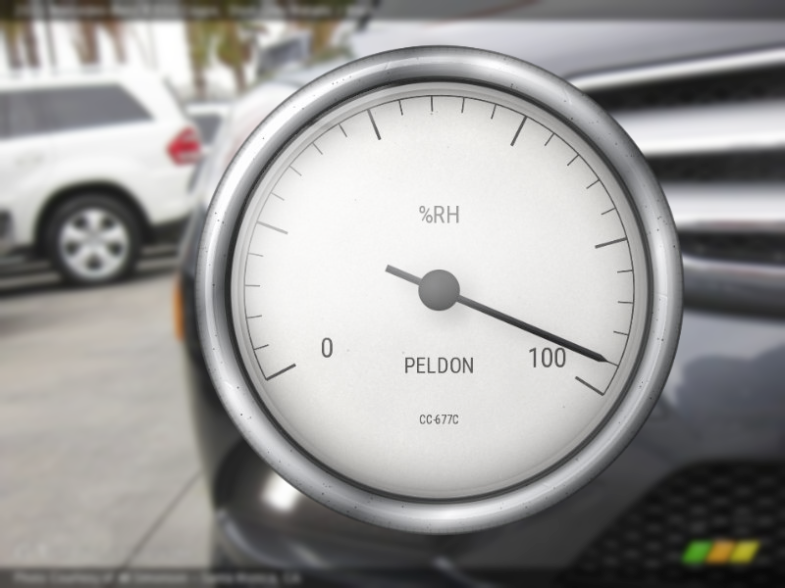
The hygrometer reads 96 %
